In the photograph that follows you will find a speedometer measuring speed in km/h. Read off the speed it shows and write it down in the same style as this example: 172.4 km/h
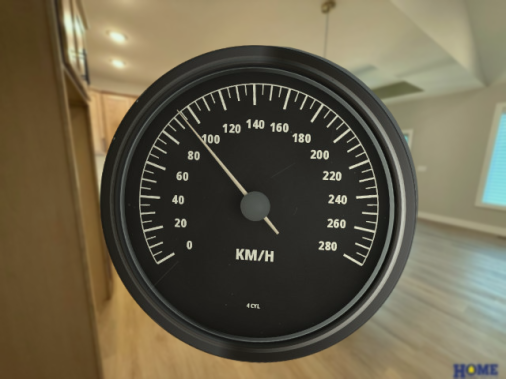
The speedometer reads 95 km/h
